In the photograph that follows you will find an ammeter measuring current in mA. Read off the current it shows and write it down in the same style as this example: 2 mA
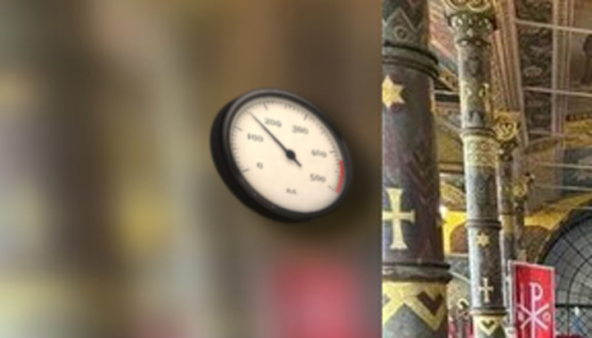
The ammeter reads 150 mA
